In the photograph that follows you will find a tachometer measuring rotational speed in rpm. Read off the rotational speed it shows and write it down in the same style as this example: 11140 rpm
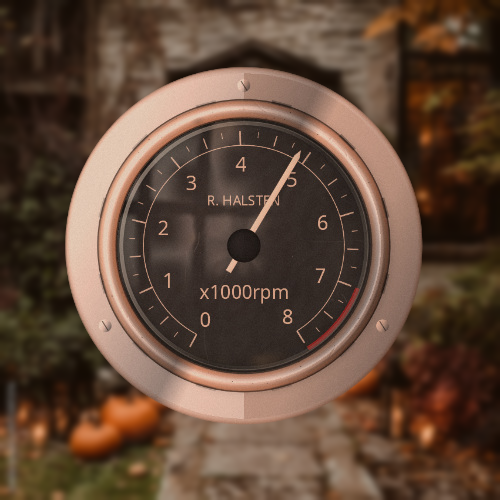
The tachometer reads 4875 rpm
